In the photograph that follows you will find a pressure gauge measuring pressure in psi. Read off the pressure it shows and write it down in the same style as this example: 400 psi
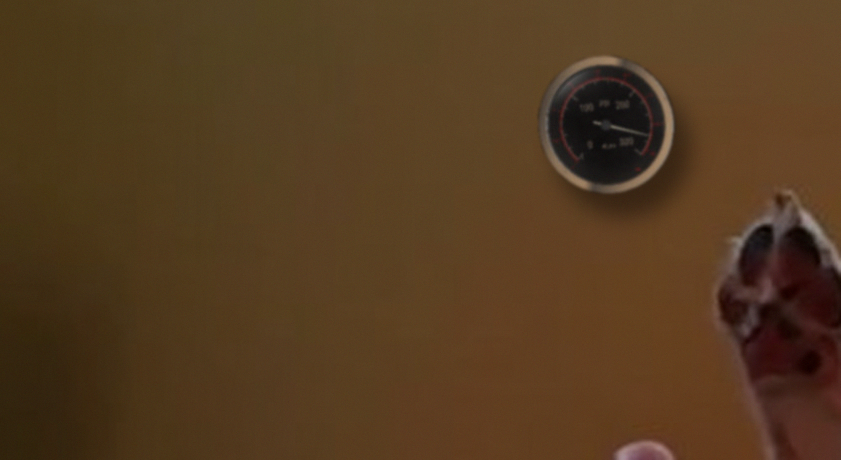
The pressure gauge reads 270 psi
